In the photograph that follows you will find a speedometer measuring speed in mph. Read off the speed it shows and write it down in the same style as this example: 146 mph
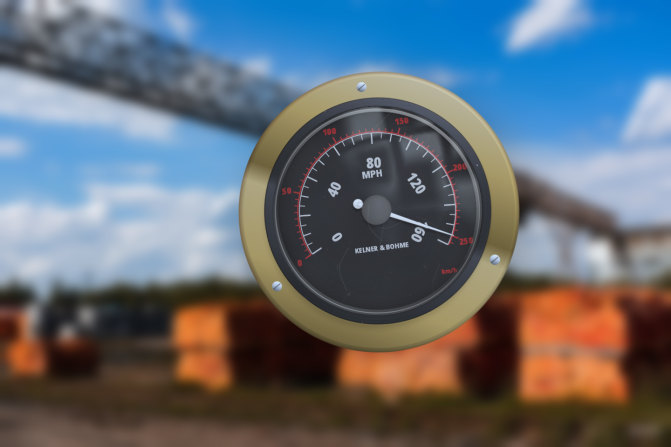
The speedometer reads 155 mph
